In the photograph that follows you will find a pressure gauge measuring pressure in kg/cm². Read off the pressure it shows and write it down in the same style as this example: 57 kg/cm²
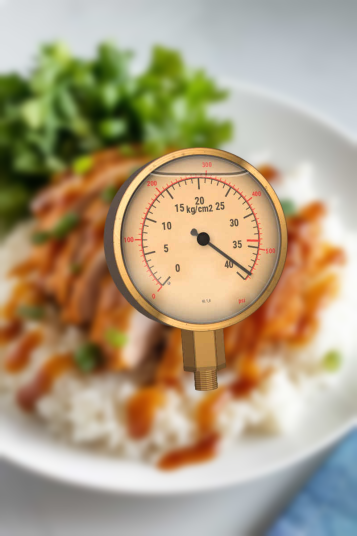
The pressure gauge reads 39 kg/cm²
